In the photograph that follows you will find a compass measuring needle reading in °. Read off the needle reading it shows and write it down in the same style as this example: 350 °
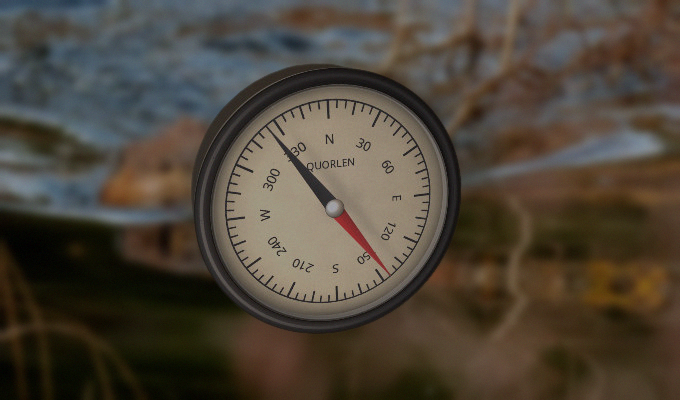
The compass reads 145 °
